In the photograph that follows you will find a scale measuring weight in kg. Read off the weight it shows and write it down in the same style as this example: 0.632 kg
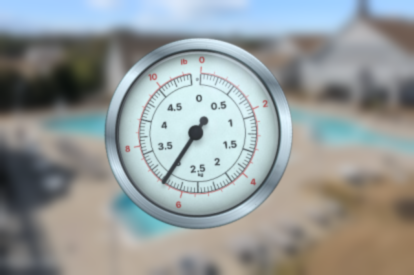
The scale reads 3 kg
